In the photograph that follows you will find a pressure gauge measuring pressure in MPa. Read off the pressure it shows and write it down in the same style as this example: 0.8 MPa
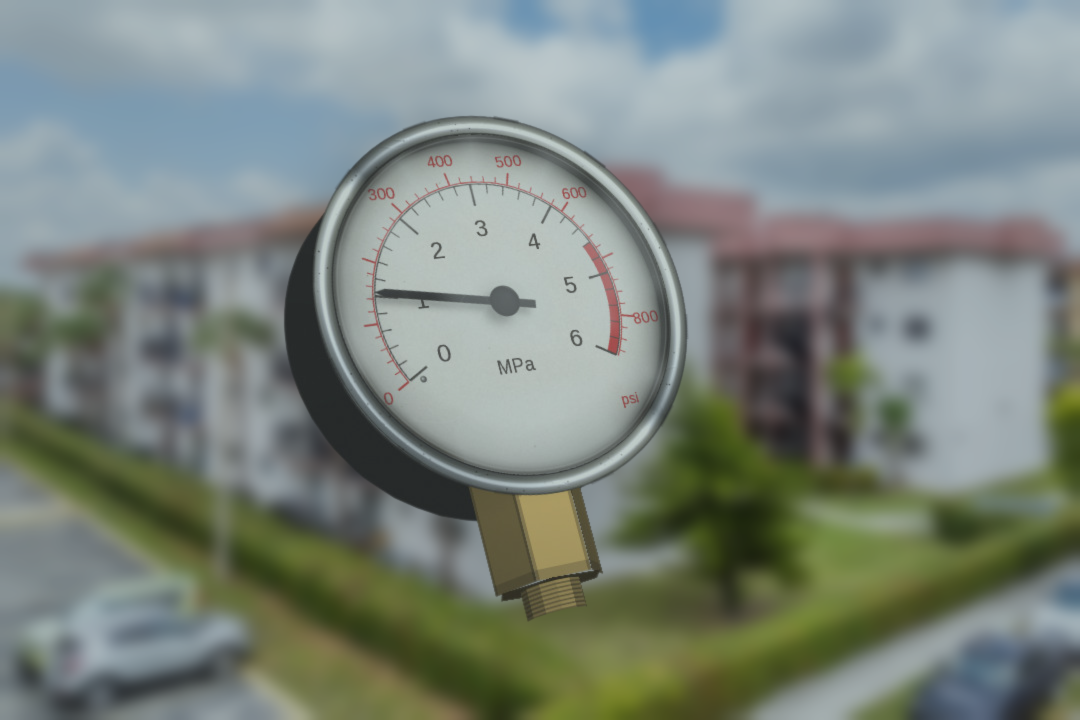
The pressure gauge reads 1 MPa
